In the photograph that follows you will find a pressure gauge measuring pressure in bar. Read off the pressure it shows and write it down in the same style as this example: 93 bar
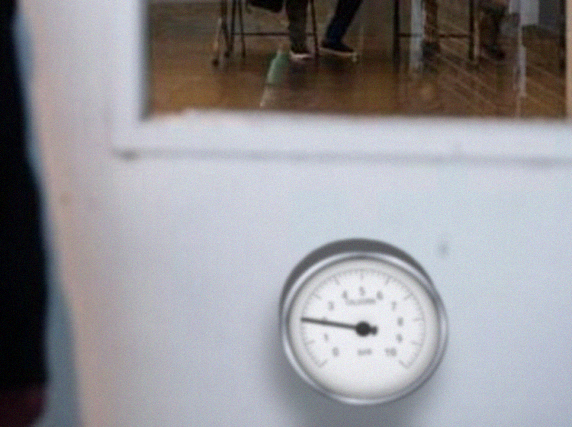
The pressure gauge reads 2 bar
